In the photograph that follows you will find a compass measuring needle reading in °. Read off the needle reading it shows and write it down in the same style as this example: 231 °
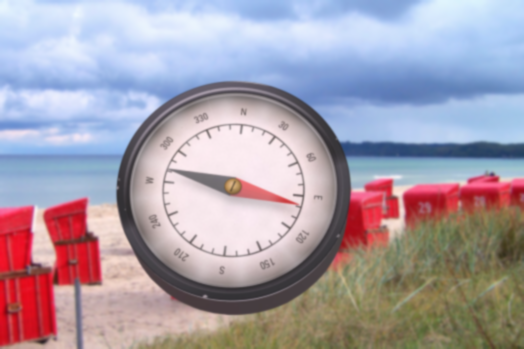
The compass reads 100 °
